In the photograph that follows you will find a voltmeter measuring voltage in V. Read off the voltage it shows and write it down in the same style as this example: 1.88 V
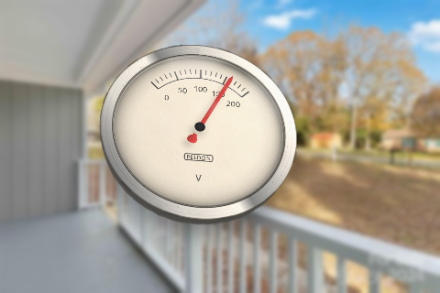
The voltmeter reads 160 V
